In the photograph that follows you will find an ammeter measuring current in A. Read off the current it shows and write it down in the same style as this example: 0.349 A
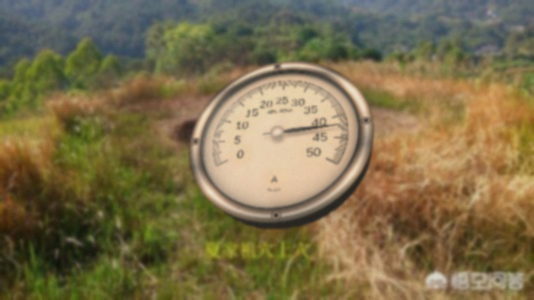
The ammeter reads 42.5 A
